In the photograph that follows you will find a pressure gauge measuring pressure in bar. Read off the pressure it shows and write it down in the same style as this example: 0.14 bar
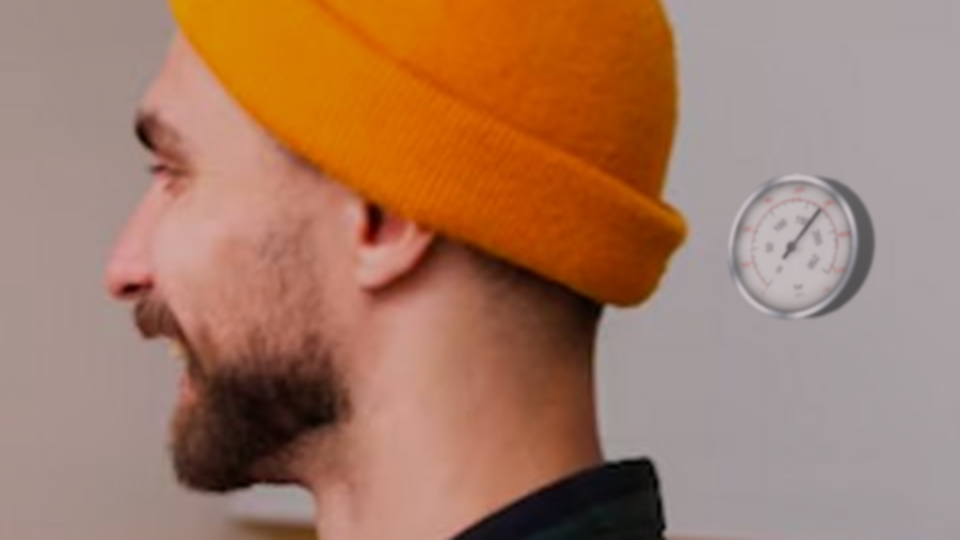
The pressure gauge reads 170 bar
